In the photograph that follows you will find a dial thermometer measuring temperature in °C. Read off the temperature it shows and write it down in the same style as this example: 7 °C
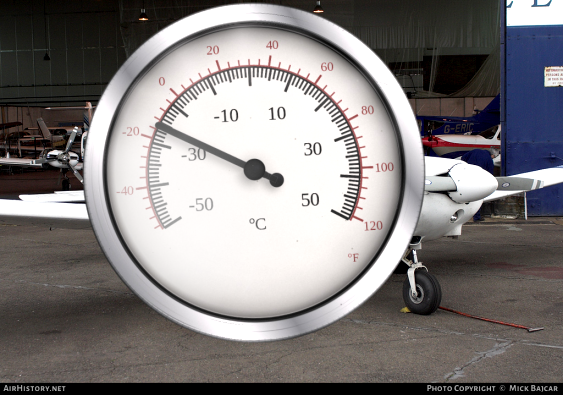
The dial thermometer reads -26 °C
